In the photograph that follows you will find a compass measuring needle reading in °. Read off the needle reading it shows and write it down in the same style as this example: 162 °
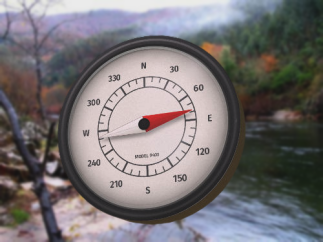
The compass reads 80 °
